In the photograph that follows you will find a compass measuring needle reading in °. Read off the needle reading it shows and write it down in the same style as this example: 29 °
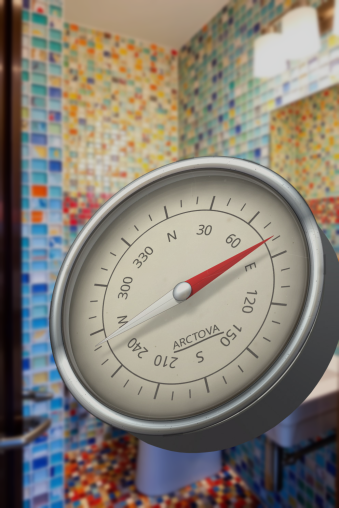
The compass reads 80 °
